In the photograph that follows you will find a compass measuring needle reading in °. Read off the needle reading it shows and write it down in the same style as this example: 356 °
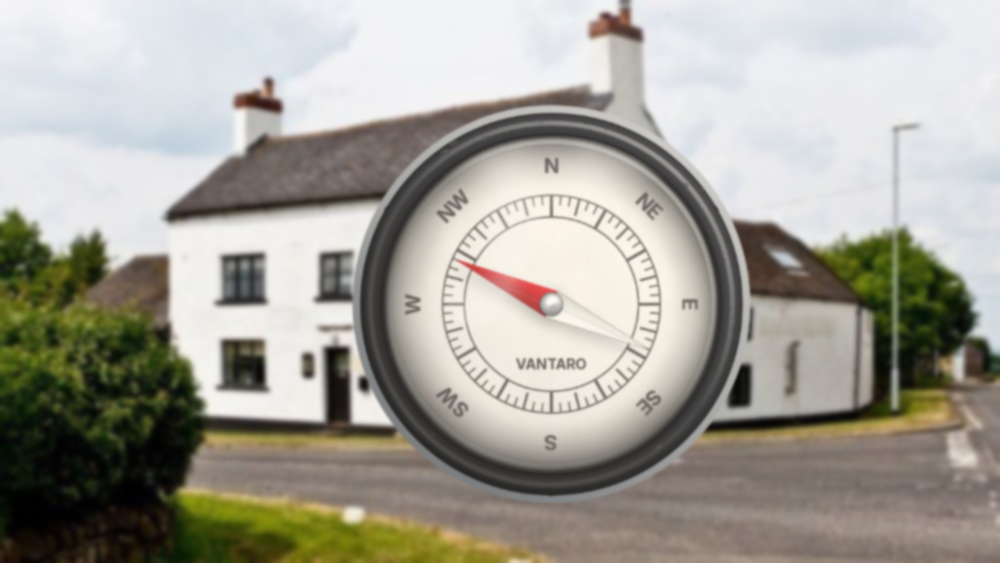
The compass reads 295 °
